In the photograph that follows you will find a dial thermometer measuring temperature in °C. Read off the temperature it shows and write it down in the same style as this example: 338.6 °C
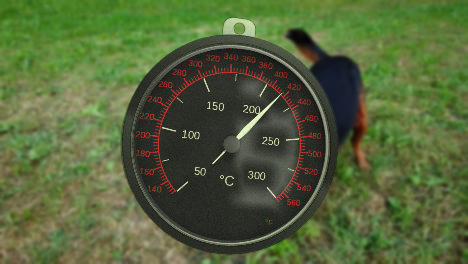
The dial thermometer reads 212.5 °C
